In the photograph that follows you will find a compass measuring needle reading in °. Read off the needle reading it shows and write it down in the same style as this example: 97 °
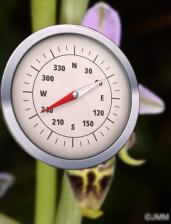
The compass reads 240 °
